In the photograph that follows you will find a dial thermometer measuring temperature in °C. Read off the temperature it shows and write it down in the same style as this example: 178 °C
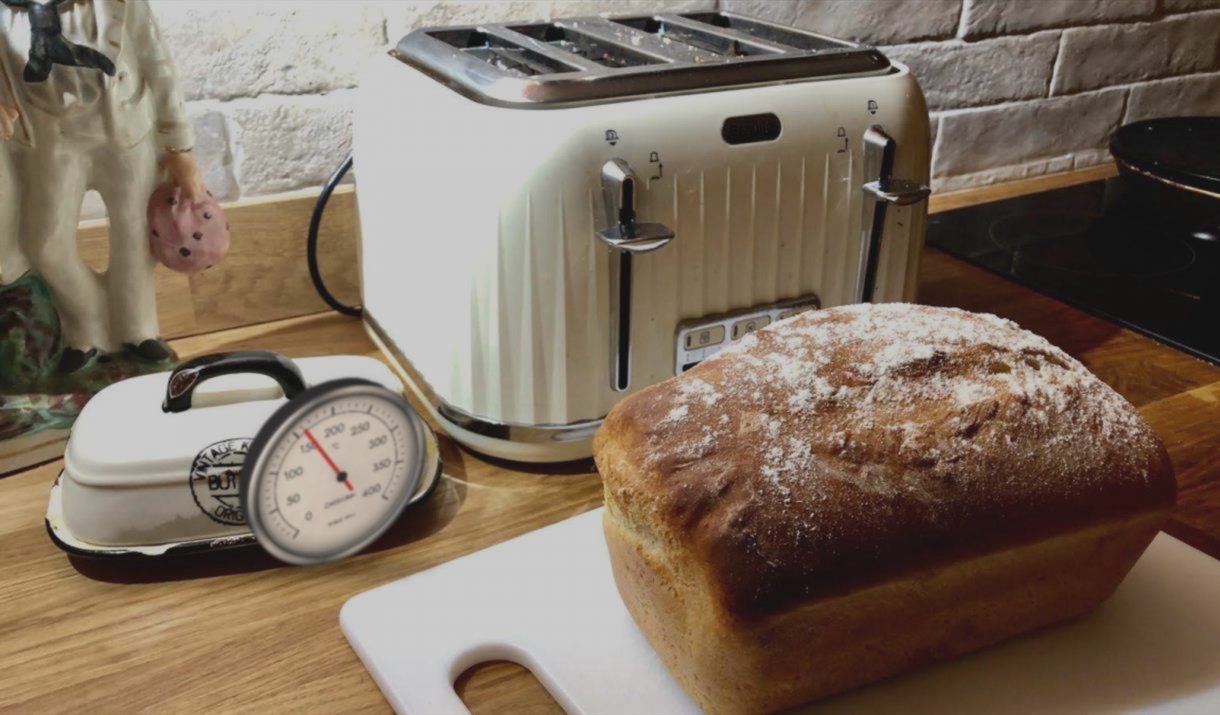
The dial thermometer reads 160 °C
